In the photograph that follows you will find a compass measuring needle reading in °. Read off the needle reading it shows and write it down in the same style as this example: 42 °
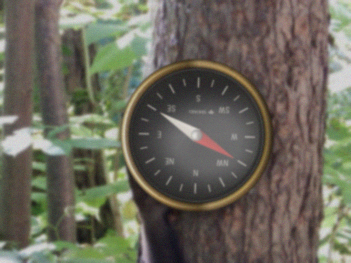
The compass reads 300 °
